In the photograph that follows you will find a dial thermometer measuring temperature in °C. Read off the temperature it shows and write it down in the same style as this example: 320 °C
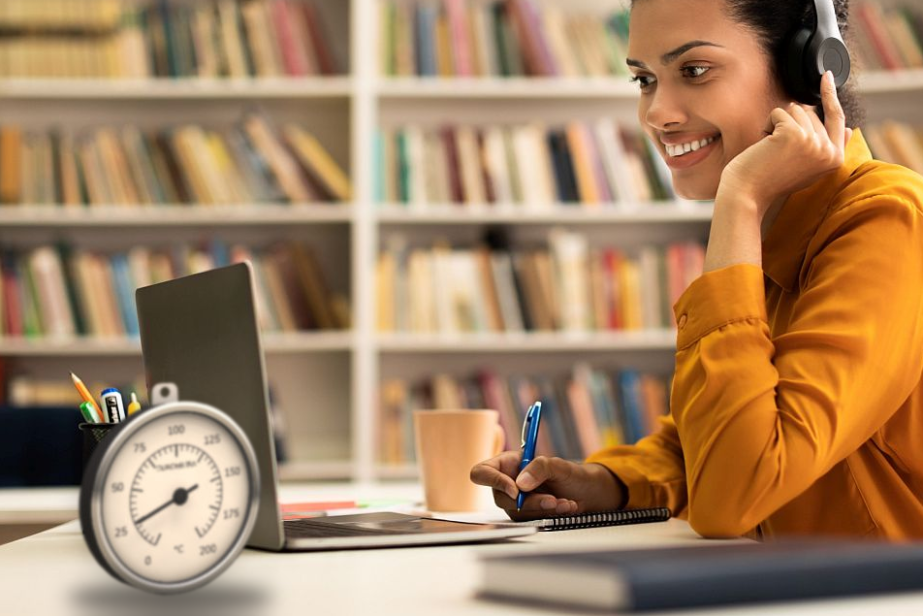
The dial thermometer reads 25 °C
